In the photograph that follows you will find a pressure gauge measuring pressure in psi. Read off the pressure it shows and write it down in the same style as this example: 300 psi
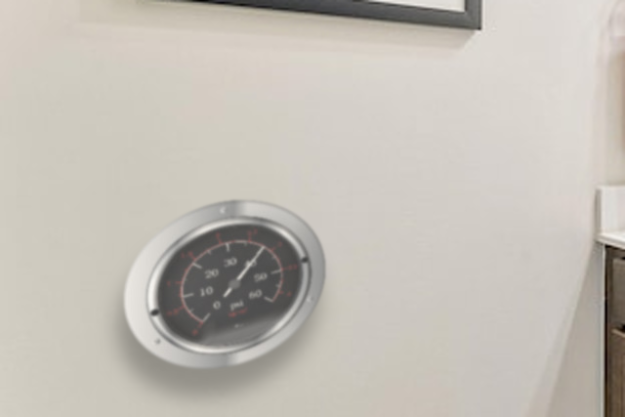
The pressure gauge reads 40 psi
